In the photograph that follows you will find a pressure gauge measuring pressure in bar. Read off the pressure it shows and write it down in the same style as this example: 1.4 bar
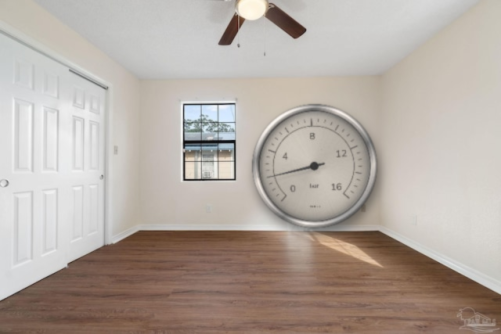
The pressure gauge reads 2 bar
